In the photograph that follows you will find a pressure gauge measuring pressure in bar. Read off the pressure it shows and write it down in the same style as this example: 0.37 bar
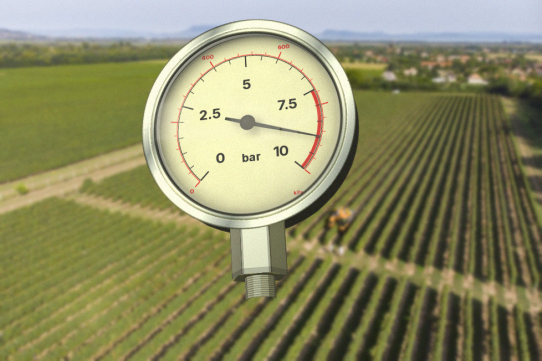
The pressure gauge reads 9 bar
